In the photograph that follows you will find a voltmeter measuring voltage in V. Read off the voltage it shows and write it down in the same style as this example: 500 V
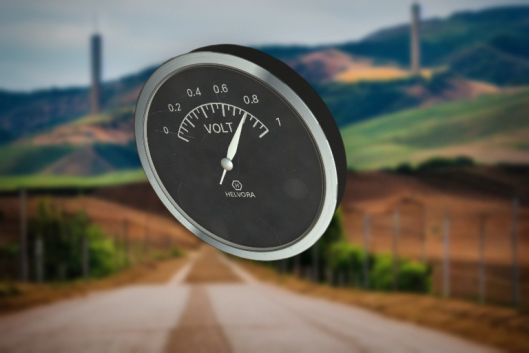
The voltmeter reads 0.8 V
